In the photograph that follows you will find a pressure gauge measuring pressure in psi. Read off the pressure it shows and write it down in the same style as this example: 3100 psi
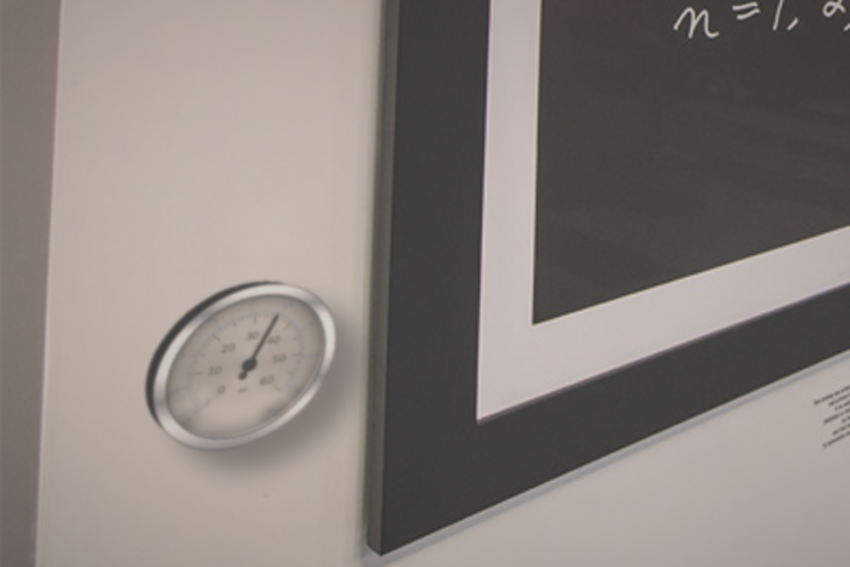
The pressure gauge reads 35 psi
